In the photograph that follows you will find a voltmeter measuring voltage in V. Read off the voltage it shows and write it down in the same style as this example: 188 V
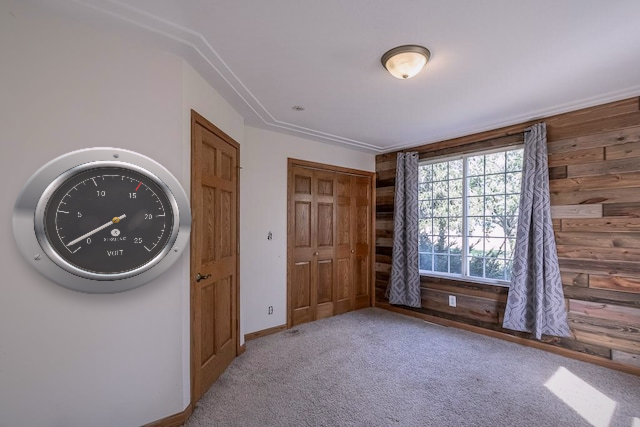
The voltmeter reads 1 V
